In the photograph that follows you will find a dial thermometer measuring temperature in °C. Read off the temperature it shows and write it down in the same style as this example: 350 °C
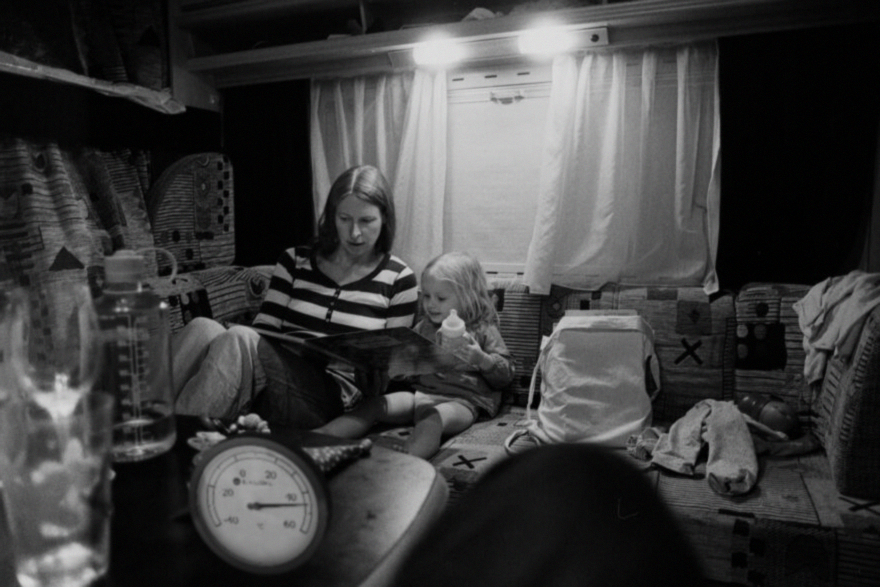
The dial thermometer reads 45 °C
